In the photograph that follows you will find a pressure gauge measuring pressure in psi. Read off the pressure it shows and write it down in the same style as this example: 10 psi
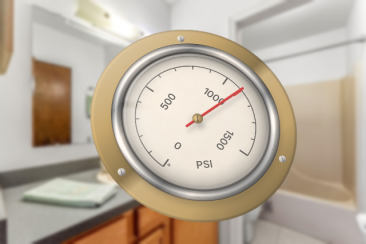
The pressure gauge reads 1100 psi
